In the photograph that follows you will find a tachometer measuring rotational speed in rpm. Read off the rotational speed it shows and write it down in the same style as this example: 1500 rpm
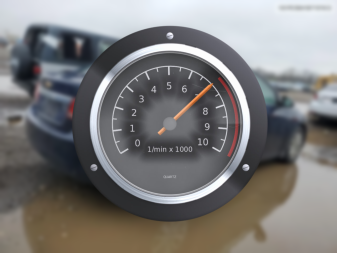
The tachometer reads 7000 rpm
